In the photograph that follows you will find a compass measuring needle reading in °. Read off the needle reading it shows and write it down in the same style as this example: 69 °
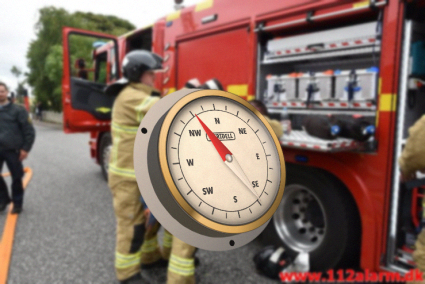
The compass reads 330 °
